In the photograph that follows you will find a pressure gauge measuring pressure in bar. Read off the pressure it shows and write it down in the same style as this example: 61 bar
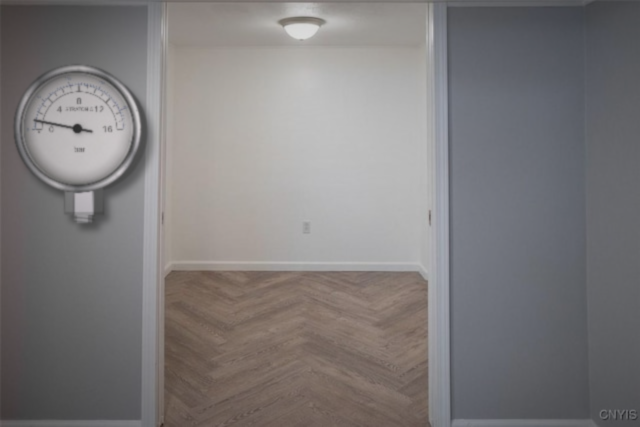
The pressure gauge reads 1 bar
